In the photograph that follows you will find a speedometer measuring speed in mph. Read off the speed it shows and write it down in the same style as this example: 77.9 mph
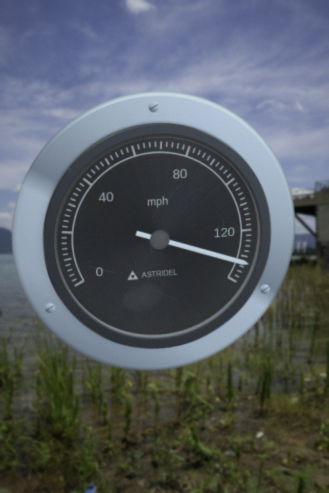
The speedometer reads 132 mph
